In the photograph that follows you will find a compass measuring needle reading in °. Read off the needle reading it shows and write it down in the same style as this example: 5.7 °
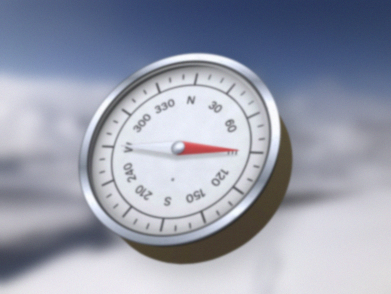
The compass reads 90 °
